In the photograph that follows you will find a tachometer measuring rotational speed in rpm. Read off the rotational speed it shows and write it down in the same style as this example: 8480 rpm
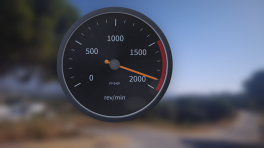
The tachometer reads 1900 rpm
